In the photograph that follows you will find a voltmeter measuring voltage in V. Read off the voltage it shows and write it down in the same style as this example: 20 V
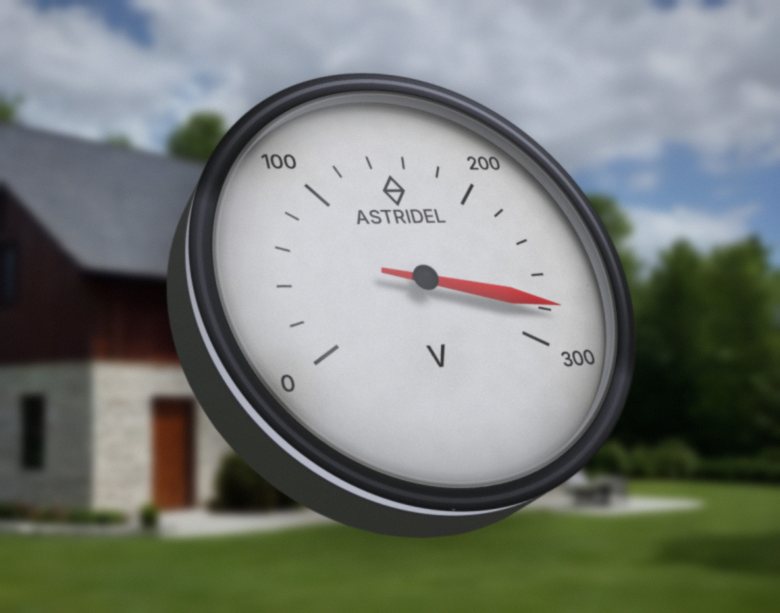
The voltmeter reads 280 V
